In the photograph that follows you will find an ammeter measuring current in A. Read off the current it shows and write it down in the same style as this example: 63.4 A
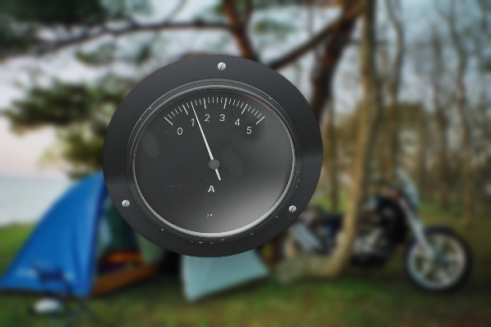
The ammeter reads 1.4 A
